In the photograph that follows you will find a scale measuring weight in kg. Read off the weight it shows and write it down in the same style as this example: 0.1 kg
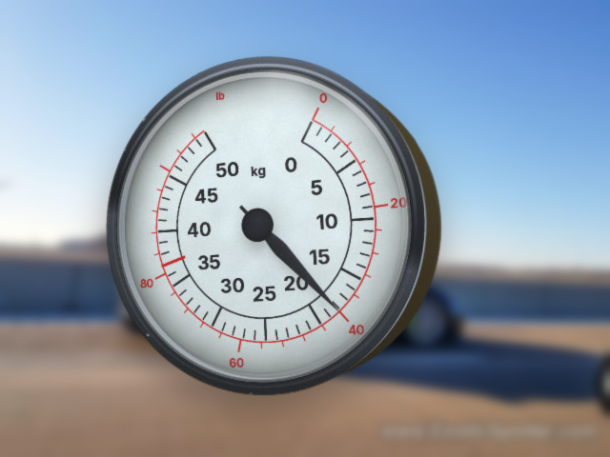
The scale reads 18 kg
